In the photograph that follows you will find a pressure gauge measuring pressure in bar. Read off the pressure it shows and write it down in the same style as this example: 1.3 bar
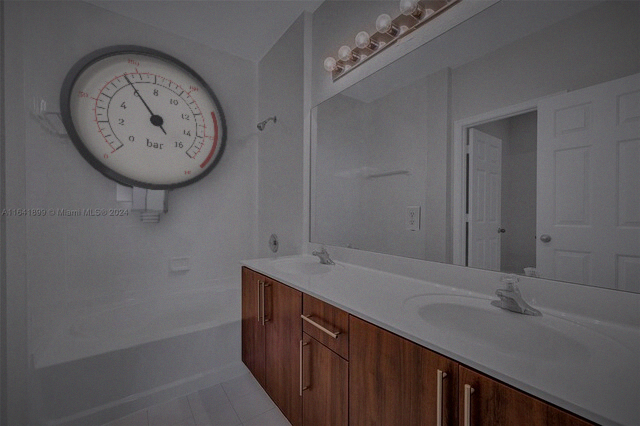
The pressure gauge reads 6 bar
